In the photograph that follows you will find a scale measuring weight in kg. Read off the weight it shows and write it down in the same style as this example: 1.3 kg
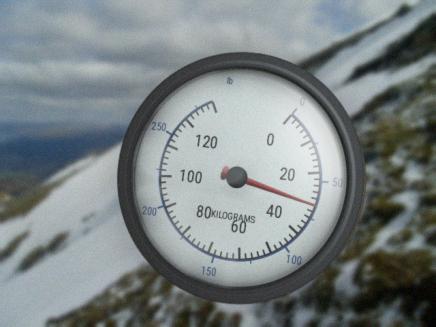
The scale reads 30 kg
